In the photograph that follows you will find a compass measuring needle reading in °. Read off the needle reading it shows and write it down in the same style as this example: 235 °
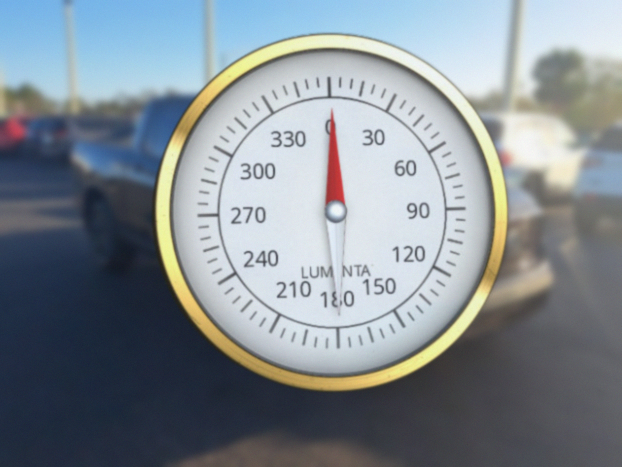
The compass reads 0 °
